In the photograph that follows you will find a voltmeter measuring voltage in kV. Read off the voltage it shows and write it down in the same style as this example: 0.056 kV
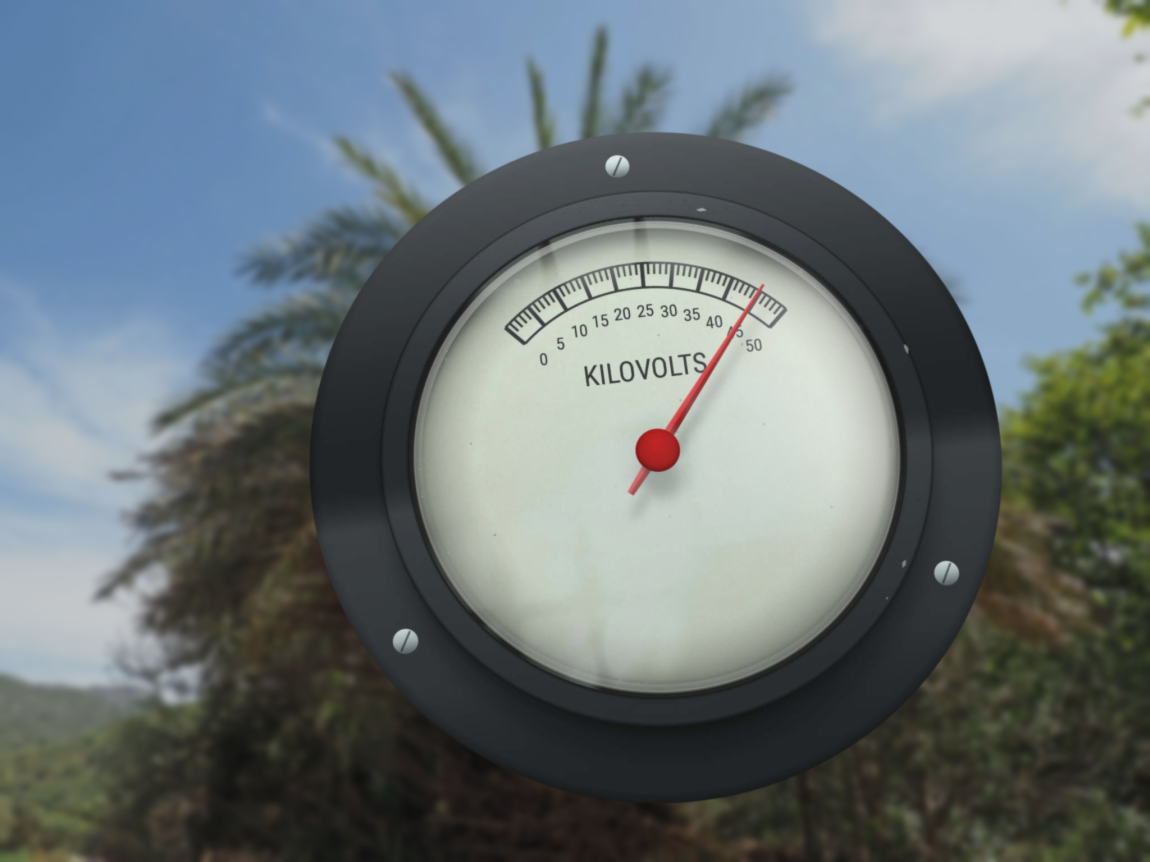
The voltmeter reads 45 kV
